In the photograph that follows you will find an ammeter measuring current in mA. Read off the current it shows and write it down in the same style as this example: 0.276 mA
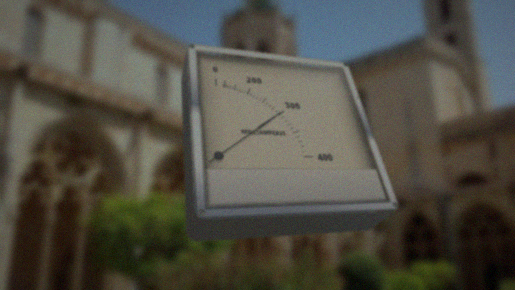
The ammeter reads 300 mA
